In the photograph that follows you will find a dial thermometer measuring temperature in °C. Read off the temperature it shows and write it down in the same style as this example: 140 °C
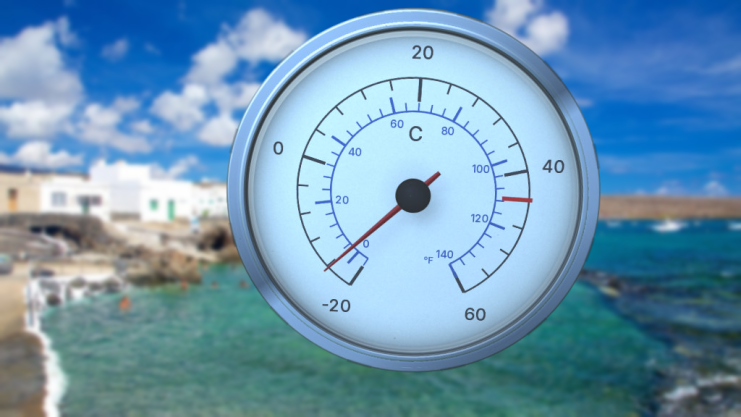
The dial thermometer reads -16 °C
